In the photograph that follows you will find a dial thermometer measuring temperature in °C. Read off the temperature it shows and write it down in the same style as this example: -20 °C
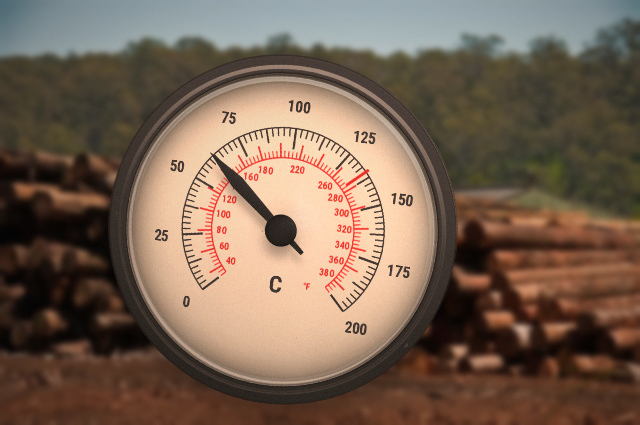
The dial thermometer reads 62.5 °C
